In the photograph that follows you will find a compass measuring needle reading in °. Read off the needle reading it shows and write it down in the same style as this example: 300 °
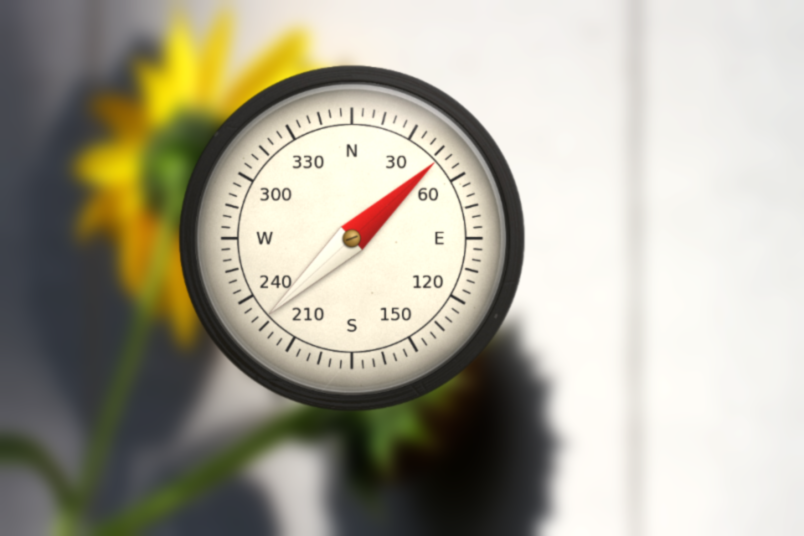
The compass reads 47.5 °
